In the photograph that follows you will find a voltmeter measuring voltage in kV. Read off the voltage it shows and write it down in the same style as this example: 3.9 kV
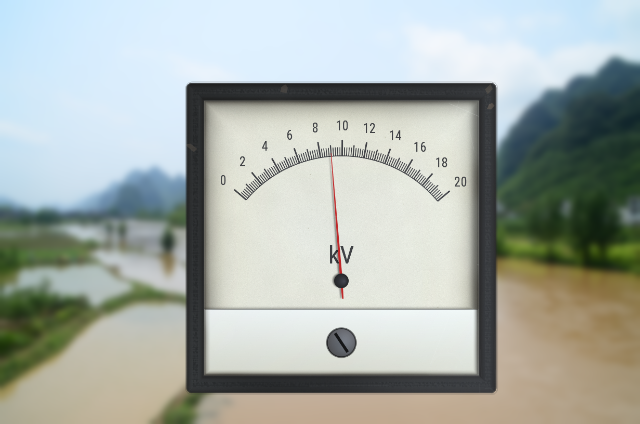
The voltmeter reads 9 kV
